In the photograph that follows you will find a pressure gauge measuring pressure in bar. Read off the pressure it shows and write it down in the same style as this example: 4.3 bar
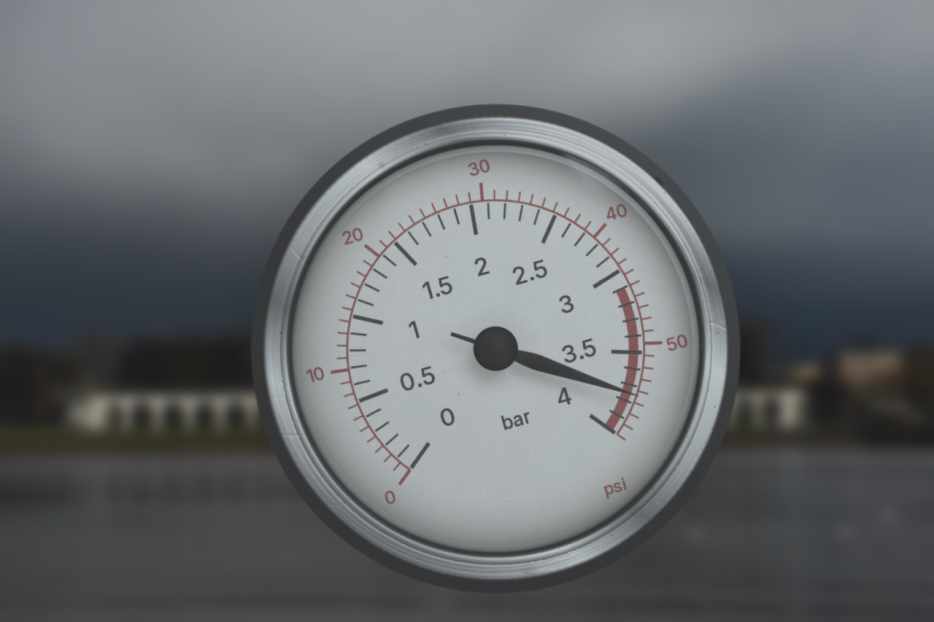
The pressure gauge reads 3.75 bar
